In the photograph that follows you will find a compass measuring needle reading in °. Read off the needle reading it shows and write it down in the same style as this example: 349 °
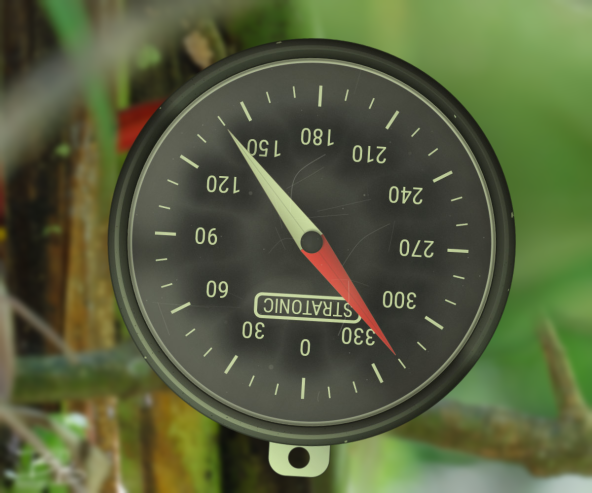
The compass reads 320 °
